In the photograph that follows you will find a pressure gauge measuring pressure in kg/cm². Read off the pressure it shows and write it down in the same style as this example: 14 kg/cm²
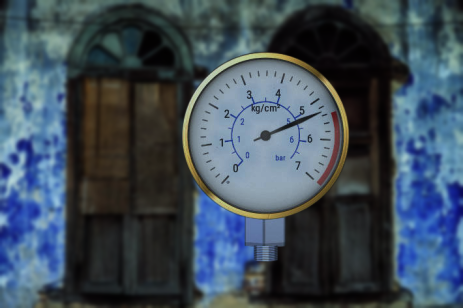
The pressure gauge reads 5.3 kg/cm²
